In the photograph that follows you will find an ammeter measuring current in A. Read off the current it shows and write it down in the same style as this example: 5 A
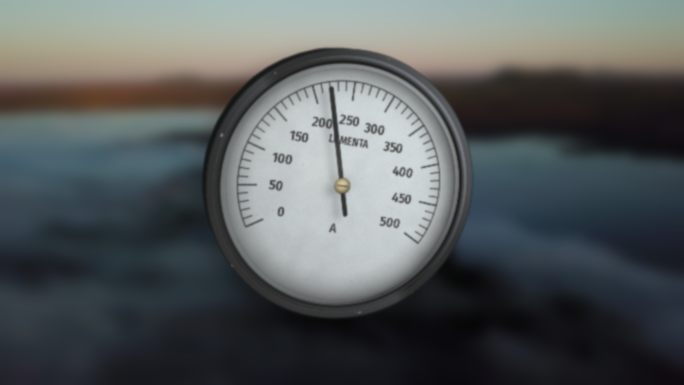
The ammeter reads 220 A
